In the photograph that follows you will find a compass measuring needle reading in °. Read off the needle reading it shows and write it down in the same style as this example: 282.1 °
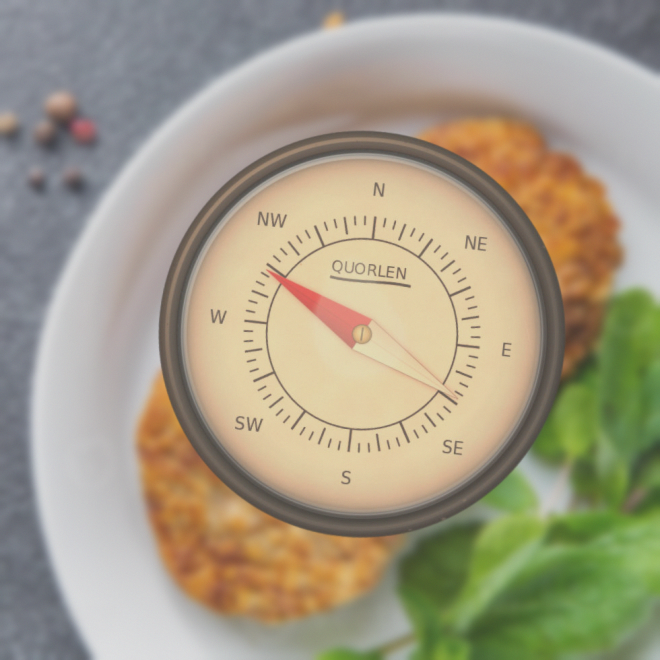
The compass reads 297.5 °
